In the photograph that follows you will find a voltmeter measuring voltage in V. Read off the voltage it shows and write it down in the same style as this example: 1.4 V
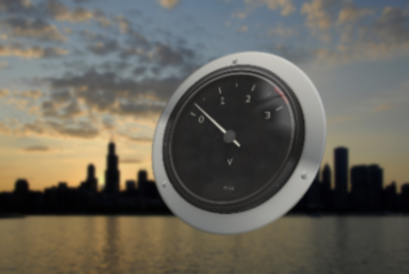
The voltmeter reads 0.25 V
